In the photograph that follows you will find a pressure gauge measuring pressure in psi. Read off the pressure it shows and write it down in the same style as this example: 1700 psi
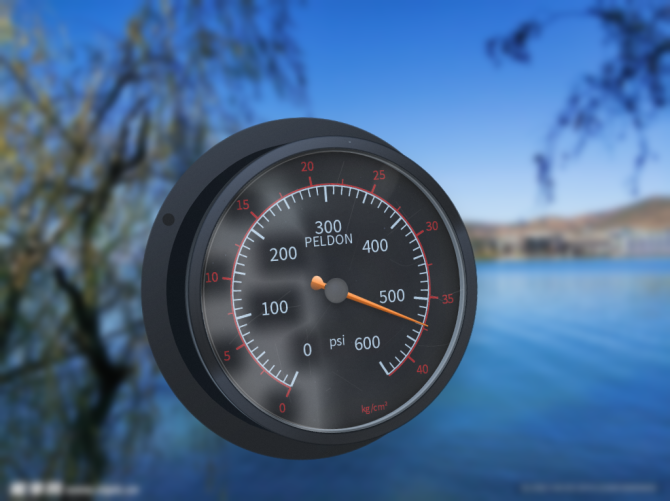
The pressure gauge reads 530 psi
